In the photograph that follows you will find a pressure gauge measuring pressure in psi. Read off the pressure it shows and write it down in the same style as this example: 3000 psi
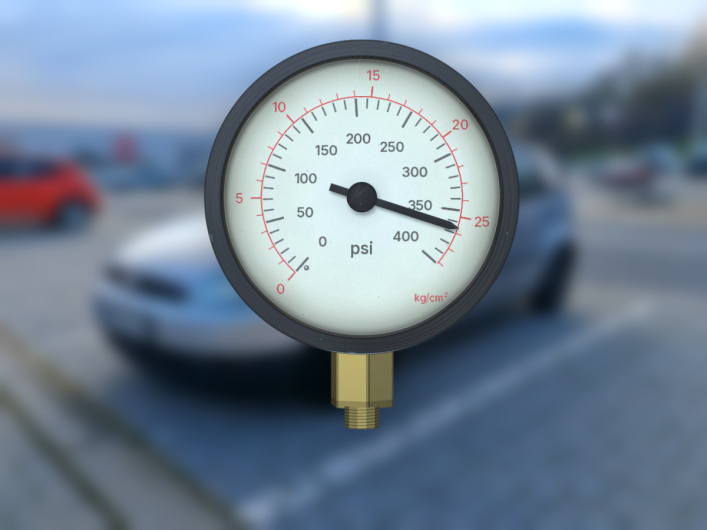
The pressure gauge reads 365 psi
